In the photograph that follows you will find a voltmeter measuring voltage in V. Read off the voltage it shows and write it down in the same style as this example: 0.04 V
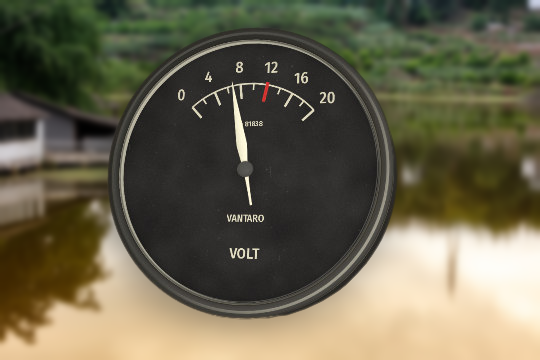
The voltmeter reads 7 V
